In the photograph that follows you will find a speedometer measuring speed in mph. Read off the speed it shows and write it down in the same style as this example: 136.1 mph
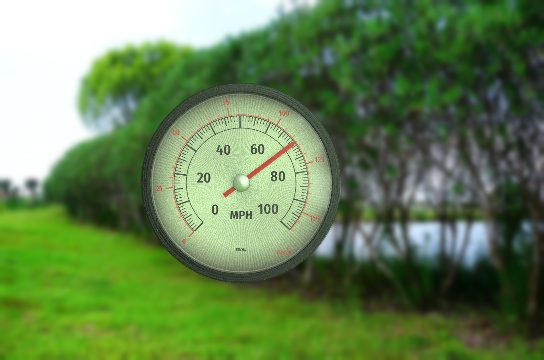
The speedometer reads 70 mph
